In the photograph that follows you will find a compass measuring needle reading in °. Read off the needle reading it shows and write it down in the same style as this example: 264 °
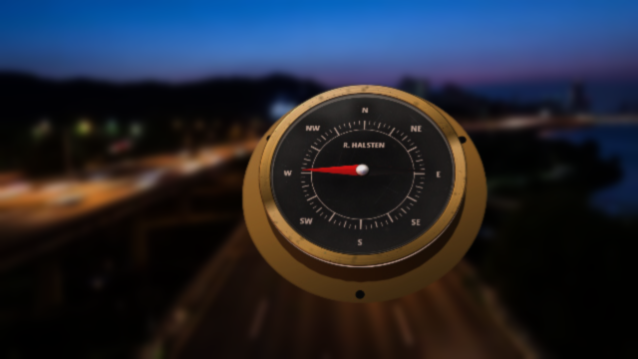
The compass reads 270 °
